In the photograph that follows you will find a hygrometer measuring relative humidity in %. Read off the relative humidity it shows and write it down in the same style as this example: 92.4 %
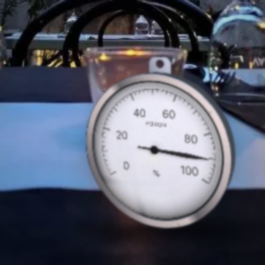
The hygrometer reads 90 %
